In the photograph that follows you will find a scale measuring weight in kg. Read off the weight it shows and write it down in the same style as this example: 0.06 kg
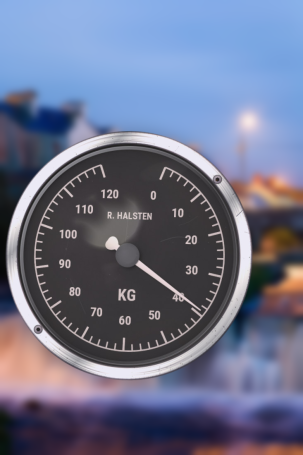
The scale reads 39 kg
